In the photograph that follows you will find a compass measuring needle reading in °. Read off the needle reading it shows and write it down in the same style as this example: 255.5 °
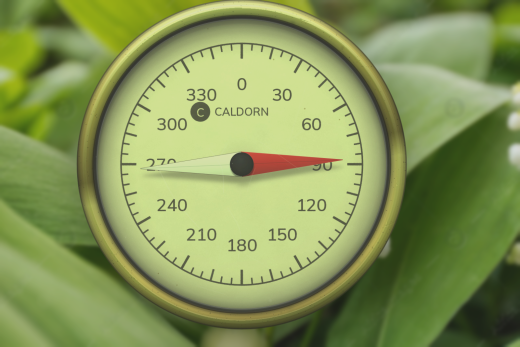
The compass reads 87.5 °
